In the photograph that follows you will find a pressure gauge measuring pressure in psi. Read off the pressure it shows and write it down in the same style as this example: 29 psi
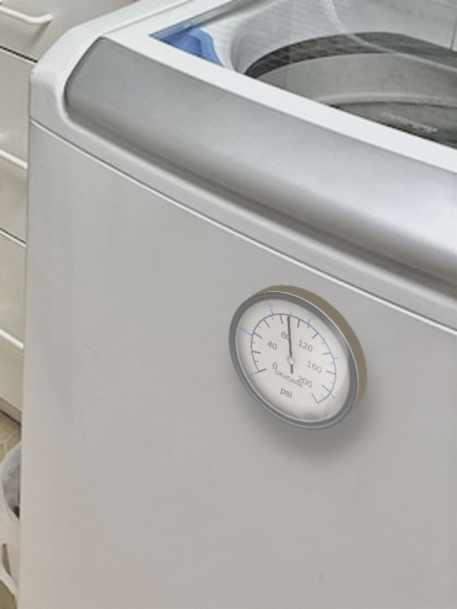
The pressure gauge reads 90 psi
